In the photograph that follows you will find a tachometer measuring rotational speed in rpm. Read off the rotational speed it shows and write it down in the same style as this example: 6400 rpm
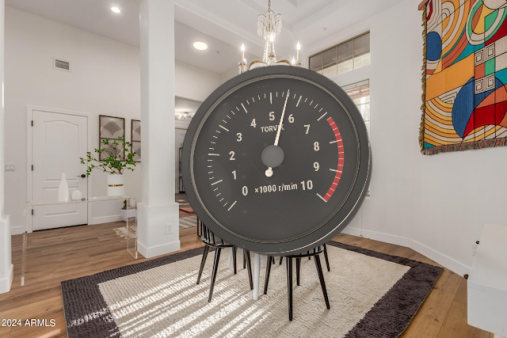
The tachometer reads 5600 rpm
